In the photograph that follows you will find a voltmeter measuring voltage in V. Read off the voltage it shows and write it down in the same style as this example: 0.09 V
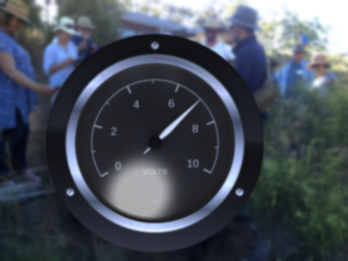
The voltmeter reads 7 V
